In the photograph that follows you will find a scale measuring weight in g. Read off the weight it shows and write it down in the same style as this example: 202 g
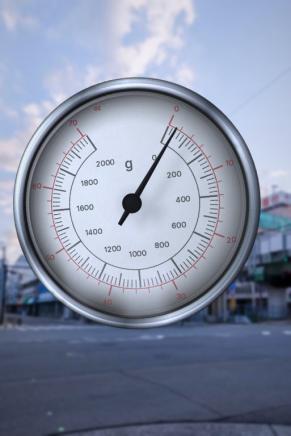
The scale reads 40 g
